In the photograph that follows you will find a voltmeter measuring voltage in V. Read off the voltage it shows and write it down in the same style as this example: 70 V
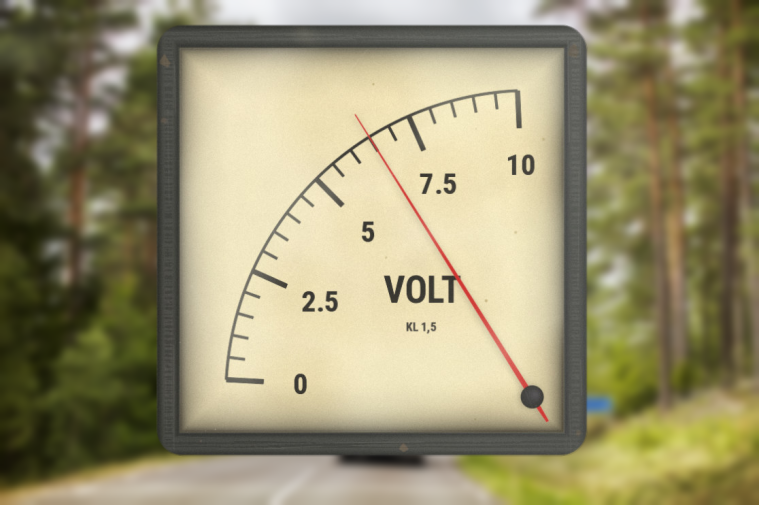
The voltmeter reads 6.5 V
